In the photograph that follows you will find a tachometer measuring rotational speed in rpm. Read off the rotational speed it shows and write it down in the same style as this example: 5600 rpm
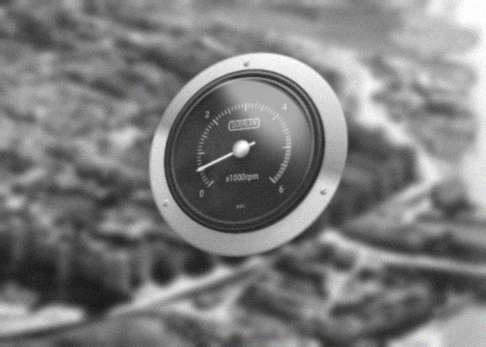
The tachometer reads 500 rpm
